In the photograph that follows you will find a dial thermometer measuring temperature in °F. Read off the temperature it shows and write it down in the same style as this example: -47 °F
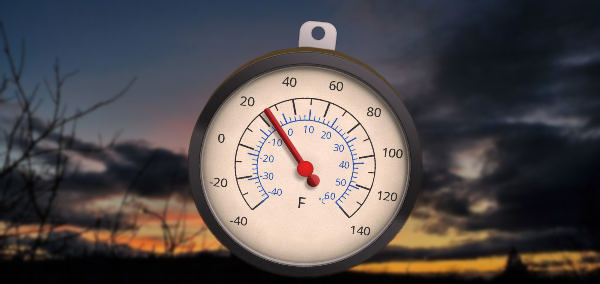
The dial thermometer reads 25 °F
